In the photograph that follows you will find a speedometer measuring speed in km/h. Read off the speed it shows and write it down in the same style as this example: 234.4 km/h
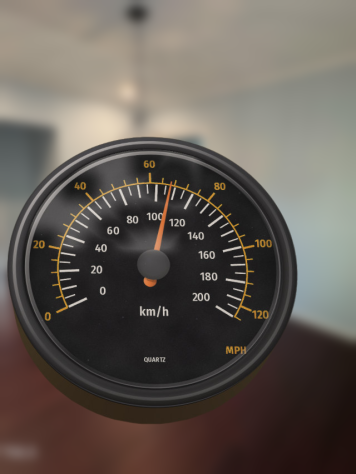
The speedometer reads 107.5 km/h
